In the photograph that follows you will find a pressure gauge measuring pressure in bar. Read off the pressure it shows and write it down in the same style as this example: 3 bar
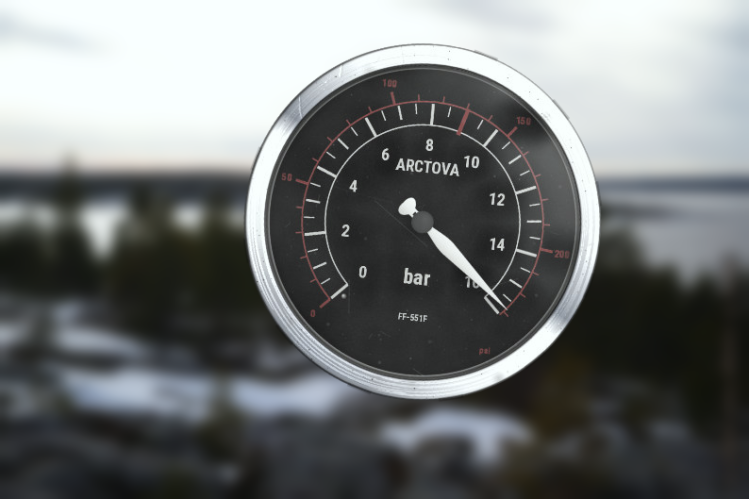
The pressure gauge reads 15.75 bar
